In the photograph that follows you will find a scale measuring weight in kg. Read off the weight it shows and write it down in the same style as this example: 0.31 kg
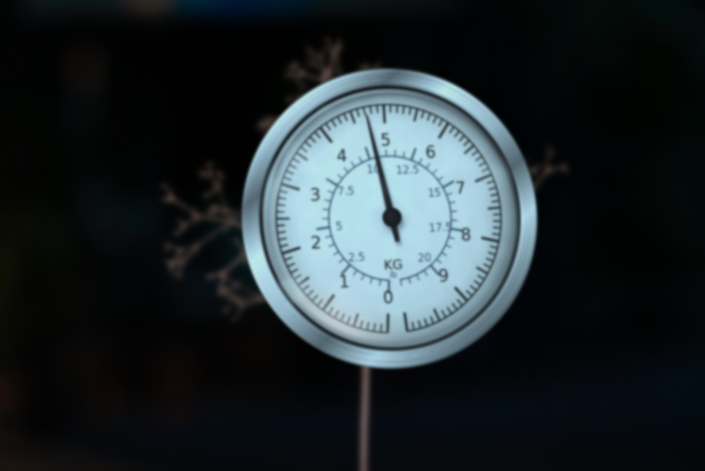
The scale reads 4.7 kg
